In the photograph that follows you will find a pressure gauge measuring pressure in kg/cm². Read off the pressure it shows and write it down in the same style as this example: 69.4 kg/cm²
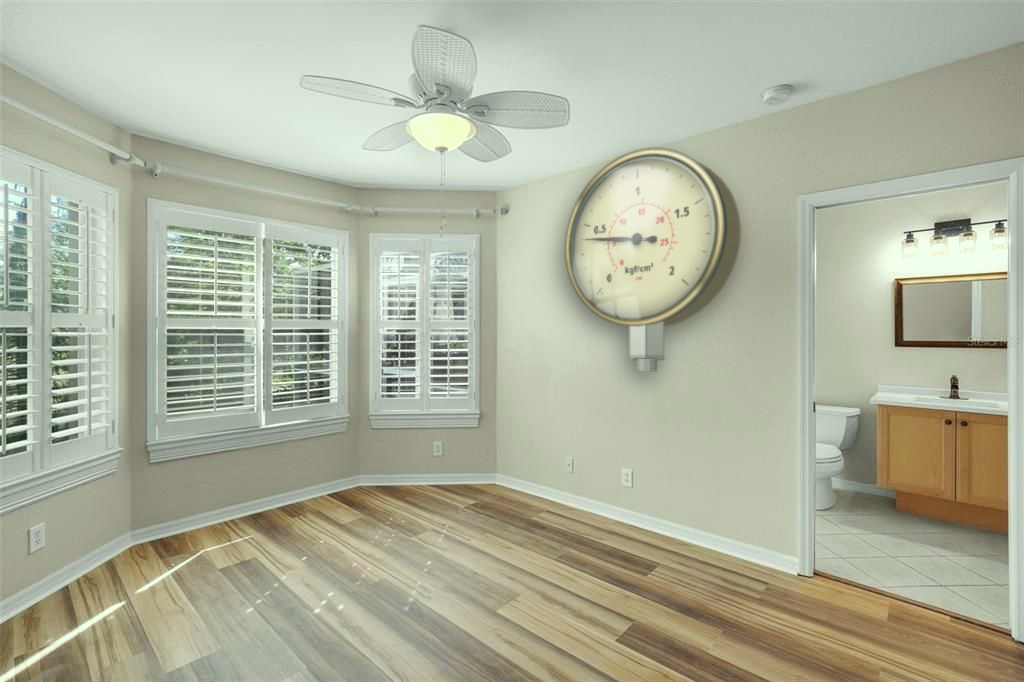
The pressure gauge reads 0.4 kg/cm²
